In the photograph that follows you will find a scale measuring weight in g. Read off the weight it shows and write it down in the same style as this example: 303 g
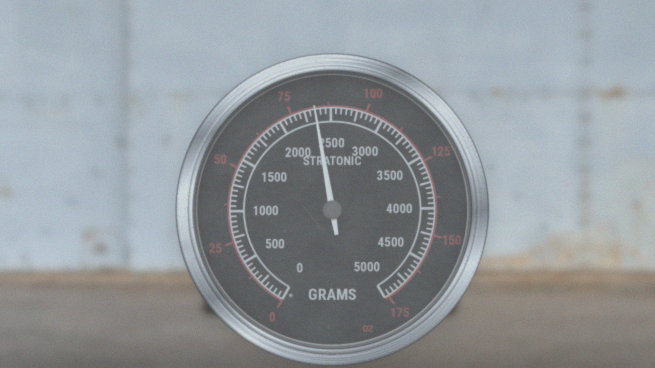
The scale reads 2350 g
